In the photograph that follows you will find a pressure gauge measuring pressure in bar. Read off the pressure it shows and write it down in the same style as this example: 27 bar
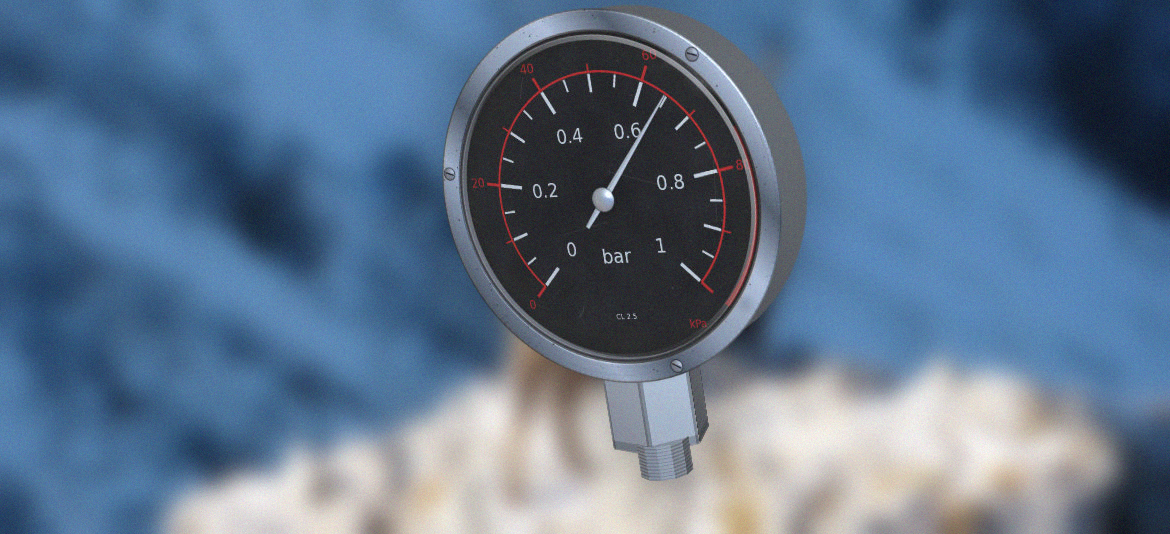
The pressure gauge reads 0.65 bar
